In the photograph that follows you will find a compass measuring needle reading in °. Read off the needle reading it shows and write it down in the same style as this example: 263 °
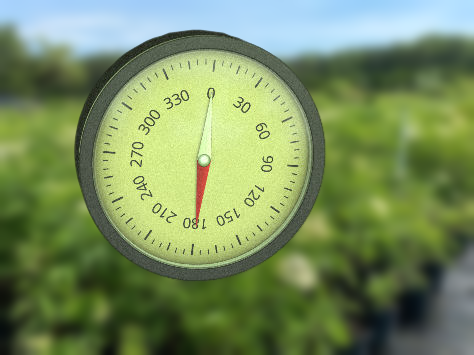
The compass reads 180 °
